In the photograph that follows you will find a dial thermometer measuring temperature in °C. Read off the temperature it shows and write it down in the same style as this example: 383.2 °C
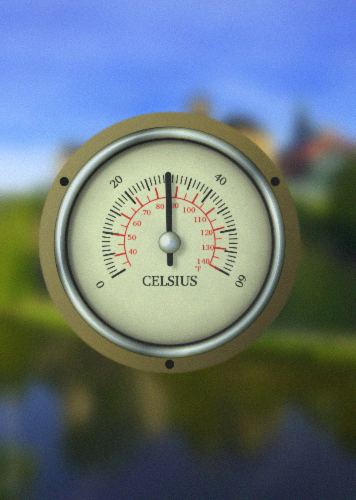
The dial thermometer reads 30 °C
